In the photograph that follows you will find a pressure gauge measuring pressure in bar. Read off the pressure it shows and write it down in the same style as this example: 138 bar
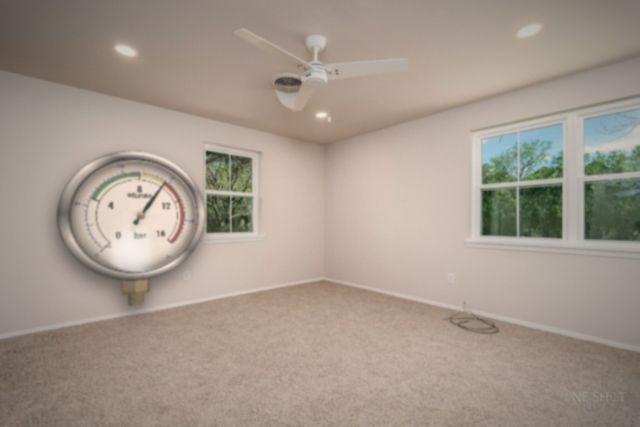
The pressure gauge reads 10 bar
